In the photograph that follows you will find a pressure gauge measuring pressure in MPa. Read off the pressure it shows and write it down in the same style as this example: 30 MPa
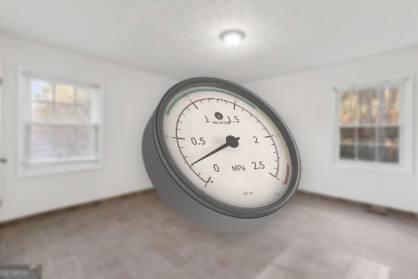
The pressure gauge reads 0.2 MPa
